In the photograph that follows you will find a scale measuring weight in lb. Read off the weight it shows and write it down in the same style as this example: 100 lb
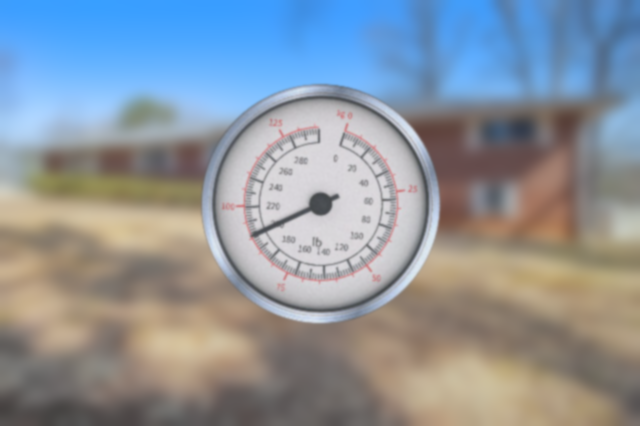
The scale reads 200 lb
